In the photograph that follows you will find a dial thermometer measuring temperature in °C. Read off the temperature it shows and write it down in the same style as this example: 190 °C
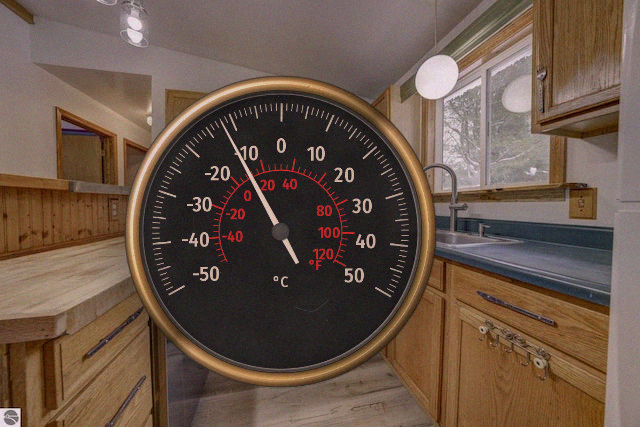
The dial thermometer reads -12 °C
